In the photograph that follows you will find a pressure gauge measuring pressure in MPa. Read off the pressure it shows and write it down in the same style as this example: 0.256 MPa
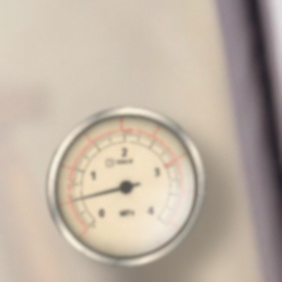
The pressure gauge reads 0.5 MPa
